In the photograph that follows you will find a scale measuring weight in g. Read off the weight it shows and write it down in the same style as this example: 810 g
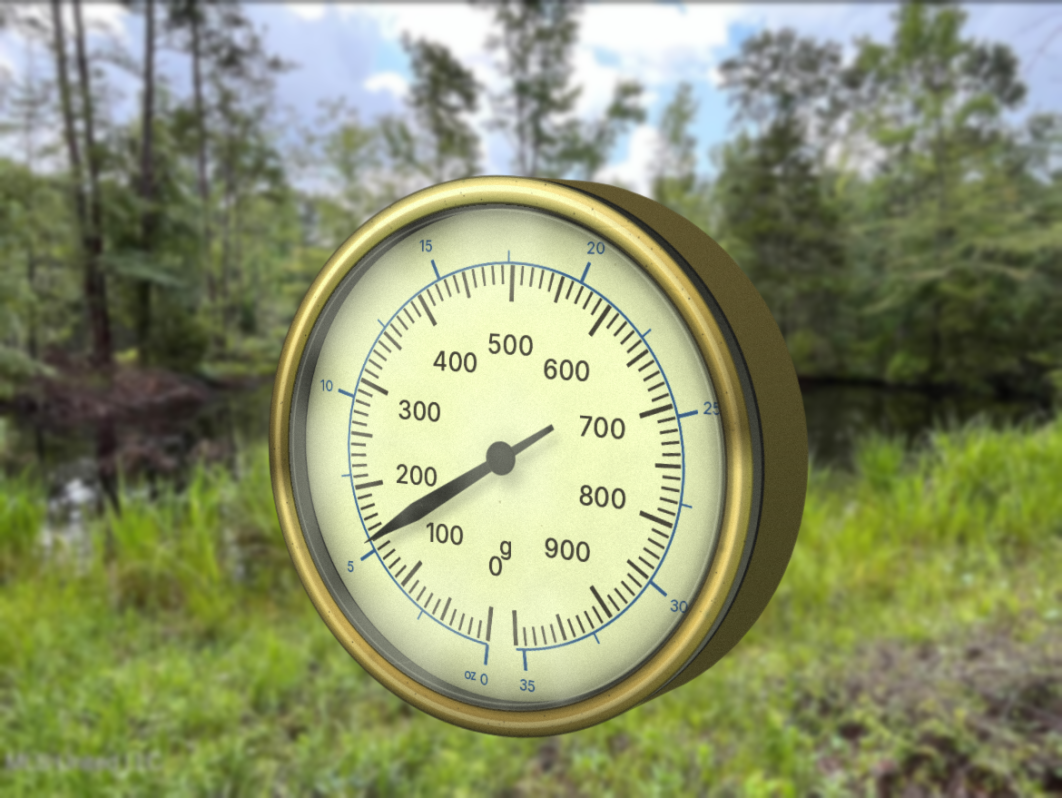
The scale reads 150 g
